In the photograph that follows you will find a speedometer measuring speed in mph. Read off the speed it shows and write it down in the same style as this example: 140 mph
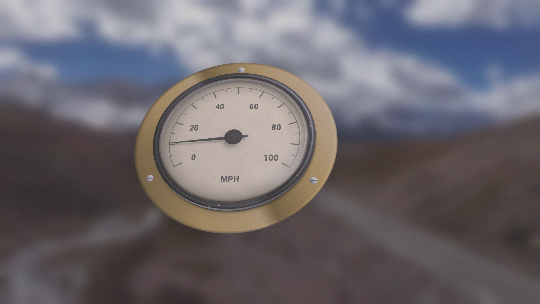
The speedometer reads 10 mph
